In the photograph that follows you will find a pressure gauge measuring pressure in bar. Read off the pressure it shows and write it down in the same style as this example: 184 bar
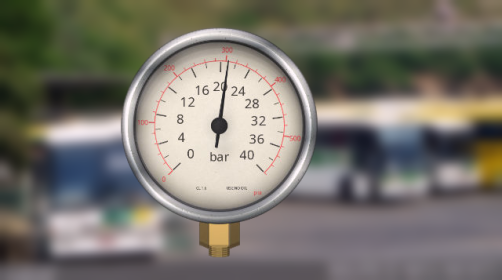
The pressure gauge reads 21 bar
